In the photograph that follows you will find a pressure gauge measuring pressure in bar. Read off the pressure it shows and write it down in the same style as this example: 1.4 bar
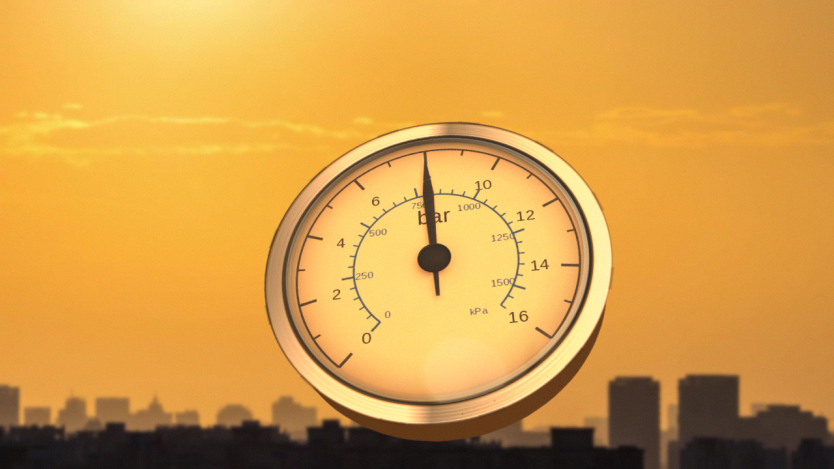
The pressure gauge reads 8 bar
